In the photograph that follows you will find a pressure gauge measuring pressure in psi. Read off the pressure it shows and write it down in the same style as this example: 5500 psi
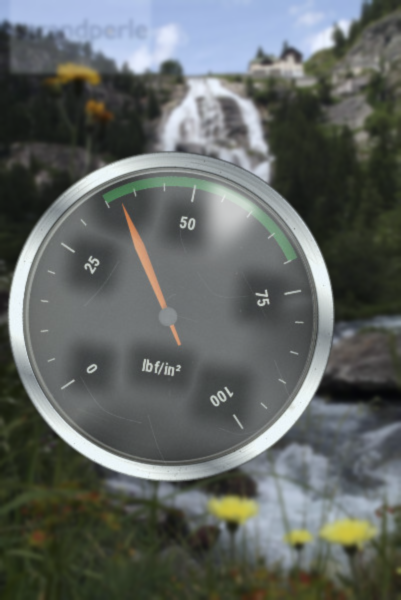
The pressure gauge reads 37.5 psi
